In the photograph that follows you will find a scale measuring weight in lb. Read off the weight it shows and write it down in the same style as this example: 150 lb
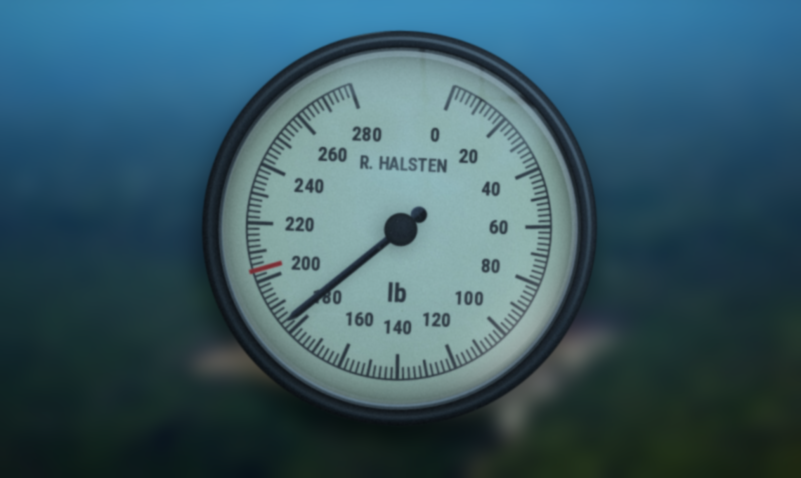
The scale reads 184 lb
